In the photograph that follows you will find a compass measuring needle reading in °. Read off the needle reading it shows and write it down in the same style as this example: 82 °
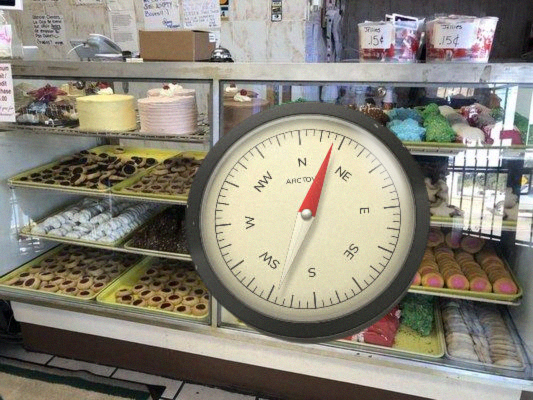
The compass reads 25 °
